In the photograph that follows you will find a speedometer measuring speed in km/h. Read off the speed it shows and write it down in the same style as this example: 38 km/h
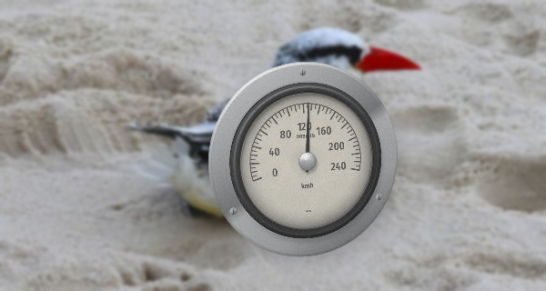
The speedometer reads 125 km/h
